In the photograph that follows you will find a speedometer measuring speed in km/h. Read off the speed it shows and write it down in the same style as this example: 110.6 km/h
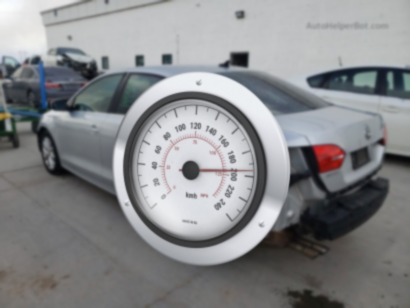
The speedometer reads 195 km/h
